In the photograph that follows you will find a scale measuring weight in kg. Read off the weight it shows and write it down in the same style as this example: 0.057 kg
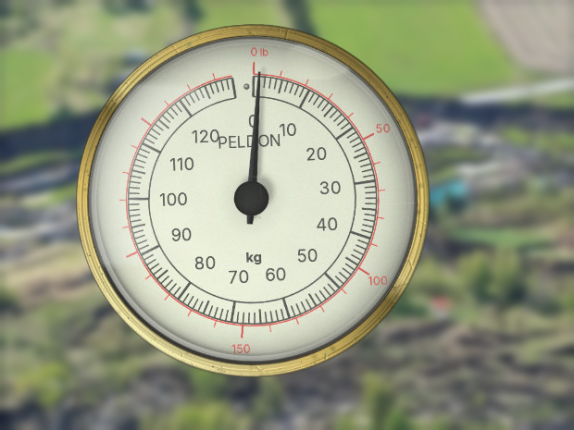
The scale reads 1 kg
